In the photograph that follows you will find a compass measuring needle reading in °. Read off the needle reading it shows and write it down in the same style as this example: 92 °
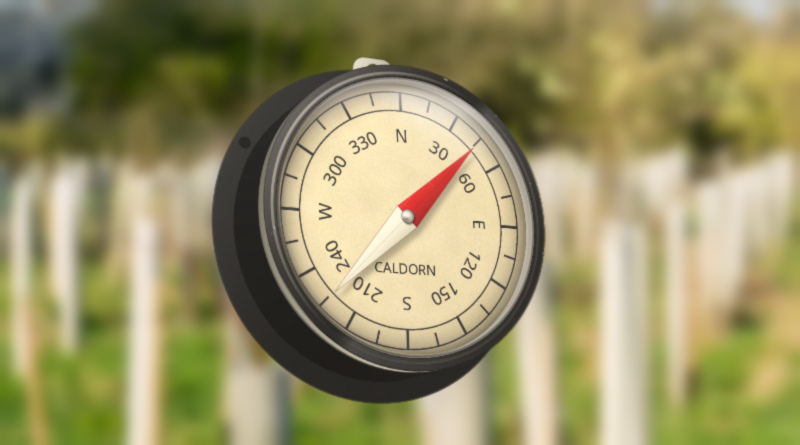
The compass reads 45 °
